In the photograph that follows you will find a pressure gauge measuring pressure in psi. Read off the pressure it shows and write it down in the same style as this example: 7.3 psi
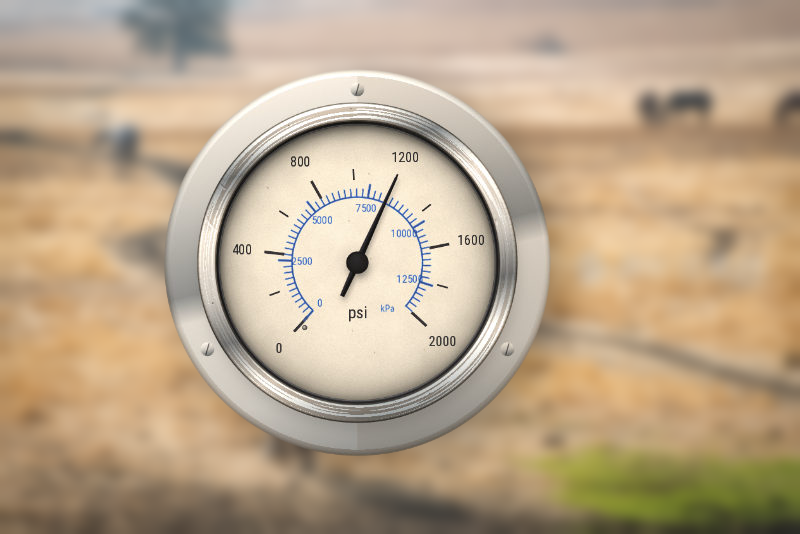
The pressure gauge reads 1200 psi
